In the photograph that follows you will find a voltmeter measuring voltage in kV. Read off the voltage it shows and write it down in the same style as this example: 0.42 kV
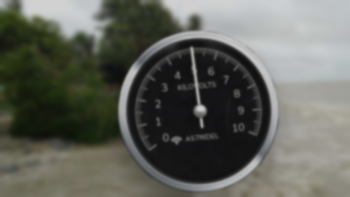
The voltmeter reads 5 kV
